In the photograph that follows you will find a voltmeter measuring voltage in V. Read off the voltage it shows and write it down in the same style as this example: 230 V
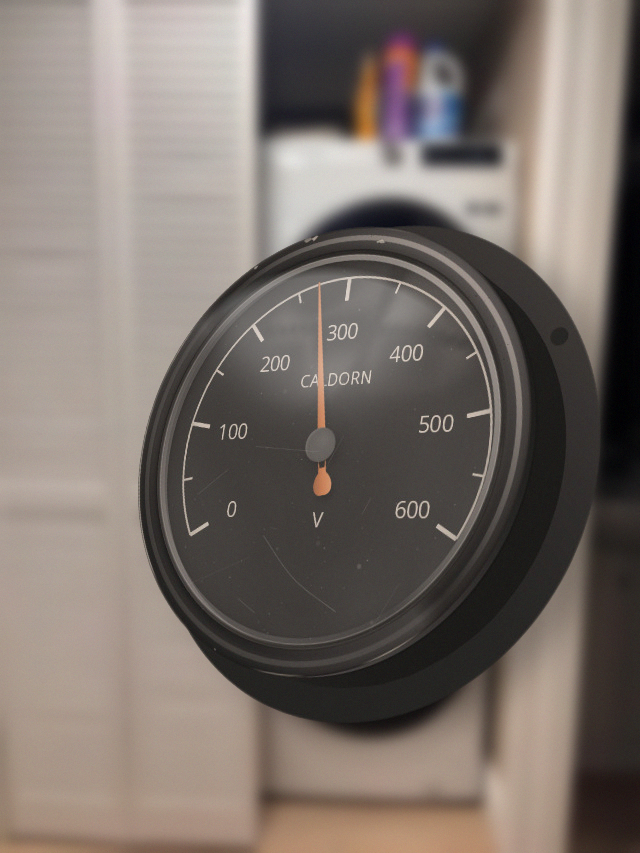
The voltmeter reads 275 V
